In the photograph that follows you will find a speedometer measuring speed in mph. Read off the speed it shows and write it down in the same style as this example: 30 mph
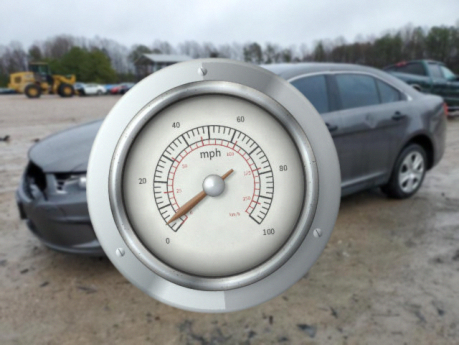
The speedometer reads 4 mph
